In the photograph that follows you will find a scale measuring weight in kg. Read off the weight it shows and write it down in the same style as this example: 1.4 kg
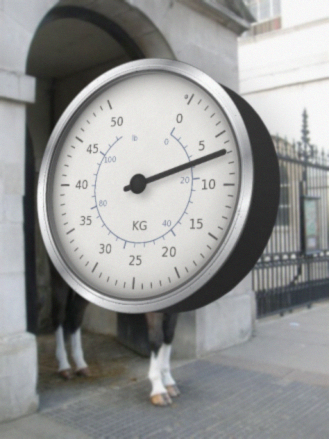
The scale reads 7 kg
